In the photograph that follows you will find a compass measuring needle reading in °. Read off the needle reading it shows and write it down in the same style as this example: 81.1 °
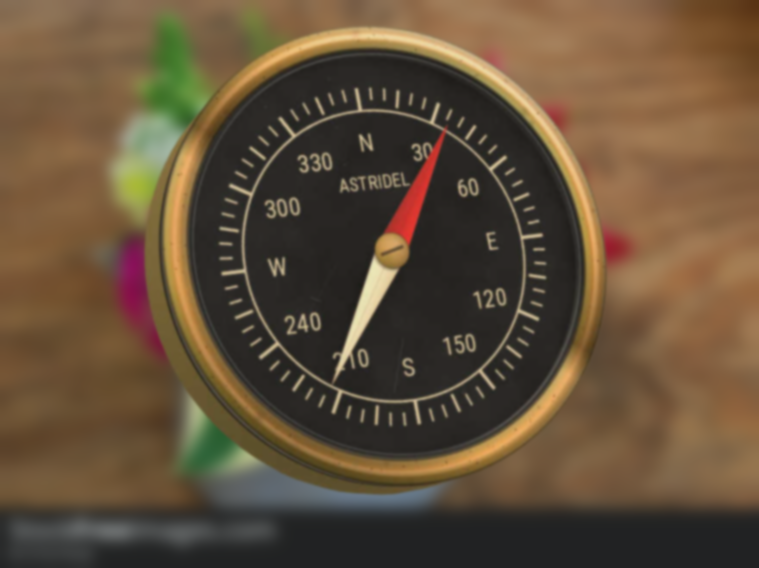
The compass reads 35 °
